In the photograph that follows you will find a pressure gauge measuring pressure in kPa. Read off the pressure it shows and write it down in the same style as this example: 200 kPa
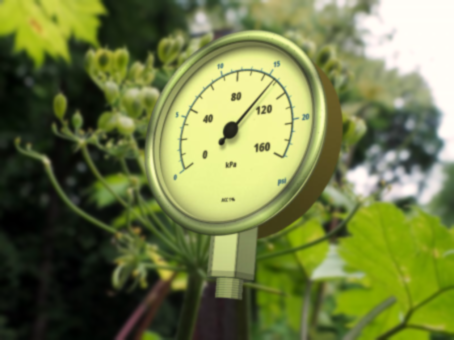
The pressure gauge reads 110 kPa
